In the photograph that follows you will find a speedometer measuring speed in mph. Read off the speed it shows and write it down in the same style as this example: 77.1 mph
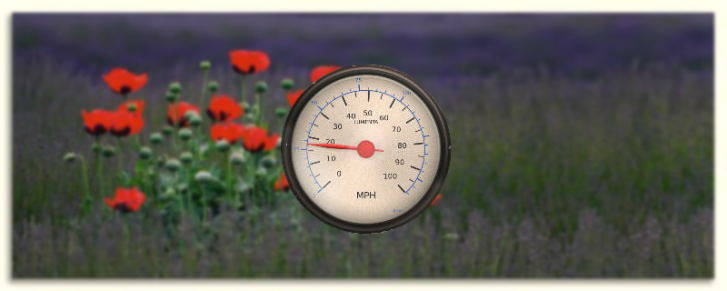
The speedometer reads 17.5 mph
